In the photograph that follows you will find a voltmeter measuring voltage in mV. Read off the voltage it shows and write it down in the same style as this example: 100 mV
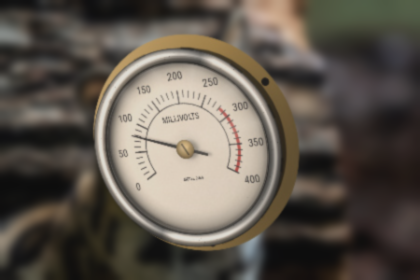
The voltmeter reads 80 mV
